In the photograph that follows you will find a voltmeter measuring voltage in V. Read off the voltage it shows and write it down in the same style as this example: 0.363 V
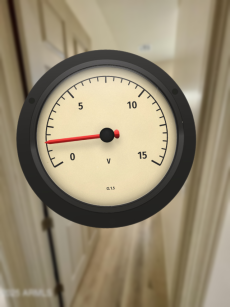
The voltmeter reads 1.5 V
